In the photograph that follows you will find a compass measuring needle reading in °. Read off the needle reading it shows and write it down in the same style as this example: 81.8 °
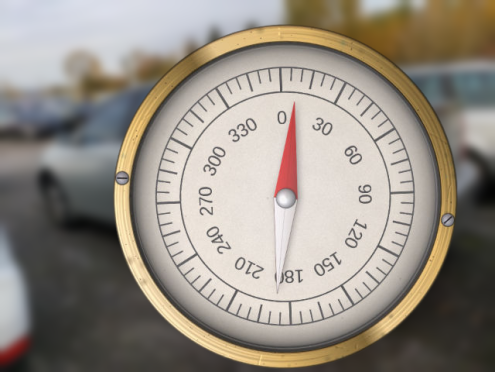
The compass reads 7.5 °
